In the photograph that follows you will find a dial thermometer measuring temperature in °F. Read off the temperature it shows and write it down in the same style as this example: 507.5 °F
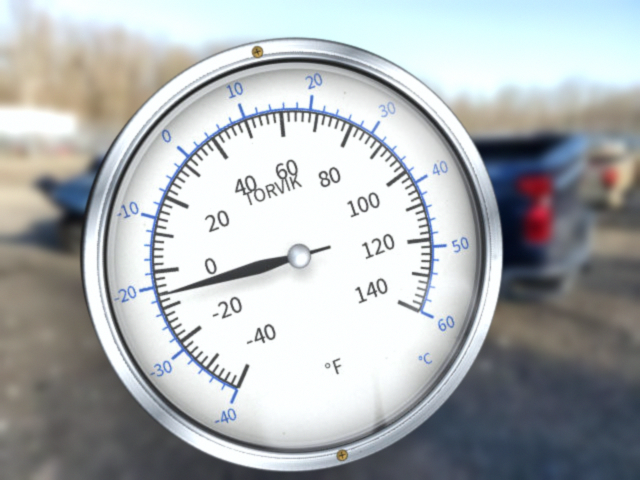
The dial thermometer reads -6 °F
